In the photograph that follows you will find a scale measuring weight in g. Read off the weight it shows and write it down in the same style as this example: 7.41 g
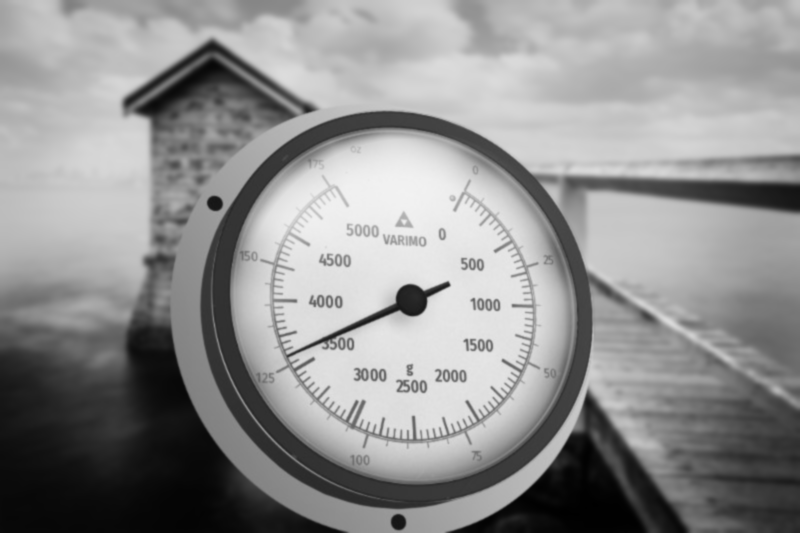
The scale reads 3600 g
